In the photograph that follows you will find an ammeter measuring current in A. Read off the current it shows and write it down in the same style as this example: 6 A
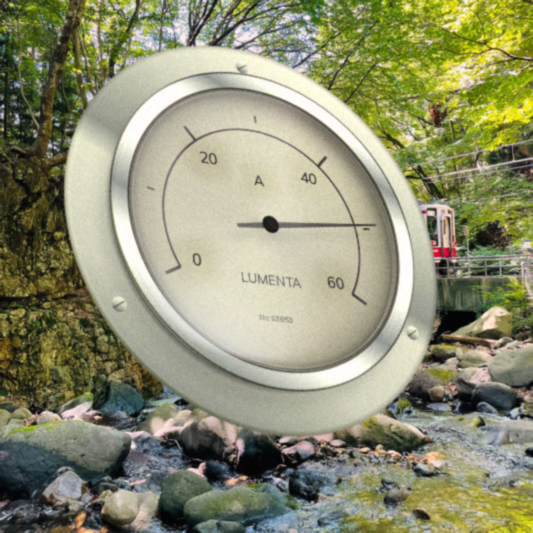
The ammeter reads 50 A
